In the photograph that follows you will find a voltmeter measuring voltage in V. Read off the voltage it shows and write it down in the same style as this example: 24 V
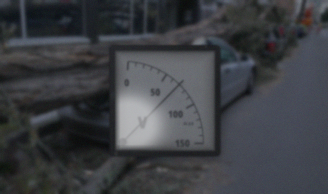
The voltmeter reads 70 V
